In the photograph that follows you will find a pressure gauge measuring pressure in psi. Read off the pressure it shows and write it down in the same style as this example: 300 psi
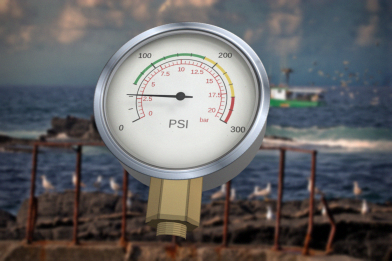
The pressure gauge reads 40 psi
